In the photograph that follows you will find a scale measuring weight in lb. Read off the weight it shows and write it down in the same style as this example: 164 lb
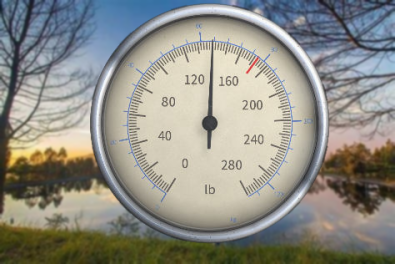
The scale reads 140 lb
